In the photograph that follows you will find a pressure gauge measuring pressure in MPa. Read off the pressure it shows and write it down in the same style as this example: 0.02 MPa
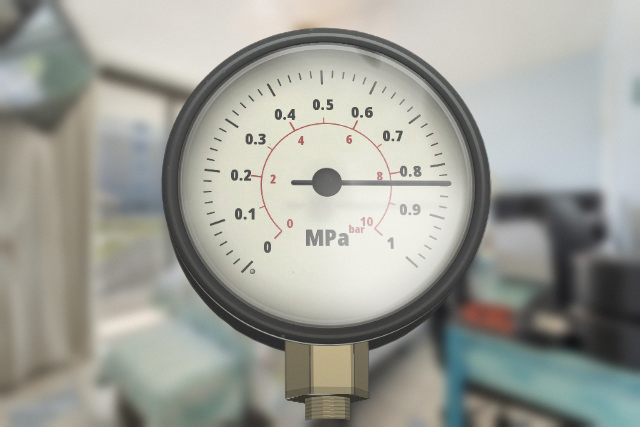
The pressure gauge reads 0.84 MPa
